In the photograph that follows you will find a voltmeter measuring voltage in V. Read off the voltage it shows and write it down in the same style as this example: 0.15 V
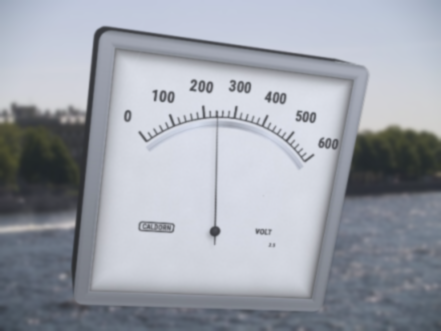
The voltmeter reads 240 V
